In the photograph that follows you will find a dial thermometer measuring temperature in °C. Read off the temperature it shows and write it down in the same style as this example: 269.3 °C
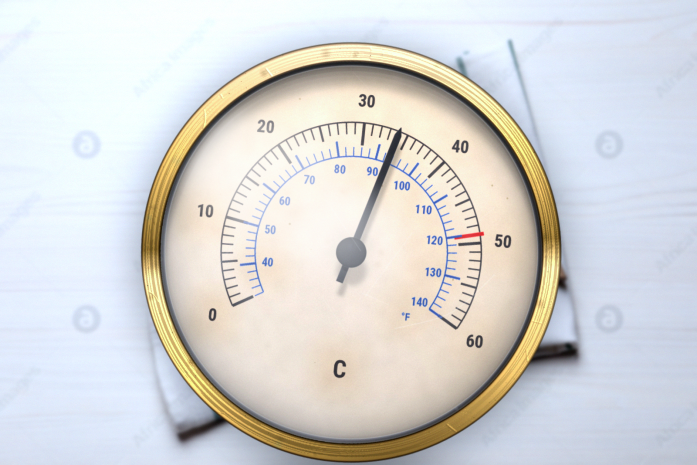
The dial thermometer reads 34 °C
